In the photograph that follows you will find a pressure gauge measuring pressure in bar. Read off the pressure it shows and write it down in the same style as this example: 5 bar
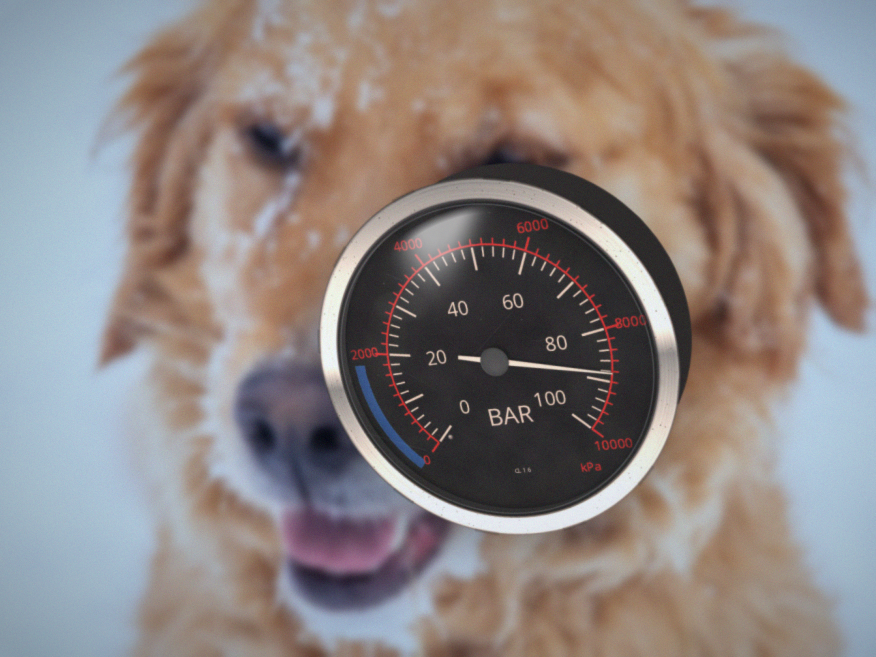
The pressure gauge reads 88 bar
